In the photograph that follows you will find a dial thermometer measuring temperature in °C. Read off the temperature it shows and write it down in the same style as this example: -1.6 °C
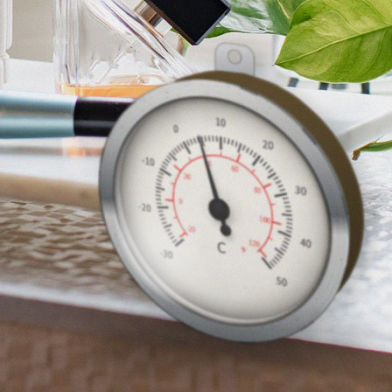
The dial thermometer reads 5 °C
